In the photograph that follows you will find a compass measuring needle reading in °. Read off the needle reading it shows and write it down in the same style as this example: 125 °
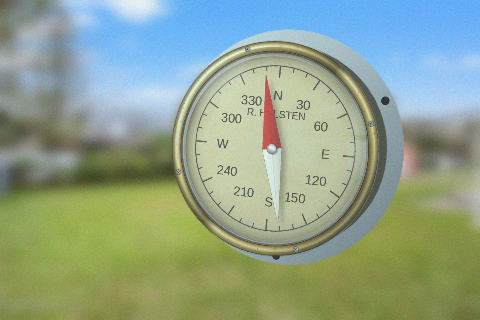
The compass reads 350 °
